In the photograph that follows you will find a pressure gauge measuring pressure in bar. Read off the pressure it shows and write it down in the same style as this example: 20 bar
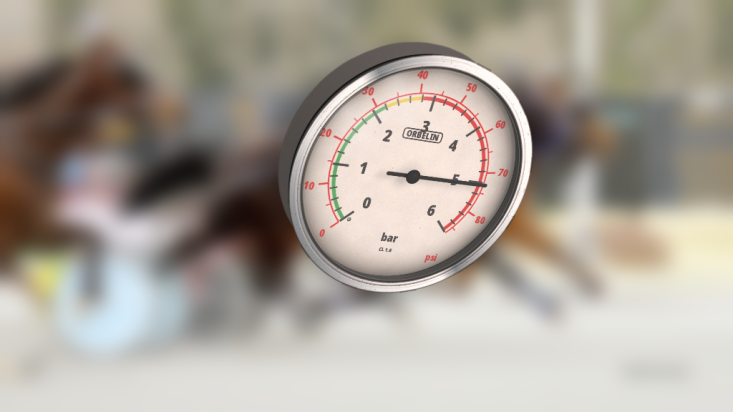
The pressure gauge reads 5 bar
